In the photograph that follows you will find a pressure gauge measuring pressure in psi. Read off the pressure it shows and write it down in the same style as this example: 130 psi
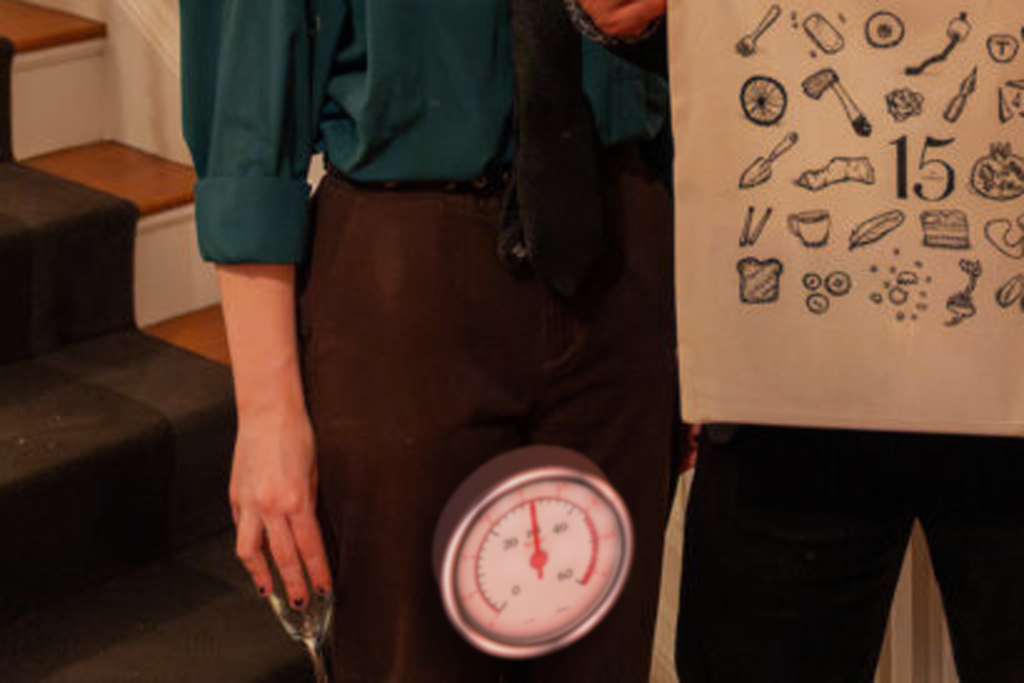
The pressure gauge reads 30 psi
